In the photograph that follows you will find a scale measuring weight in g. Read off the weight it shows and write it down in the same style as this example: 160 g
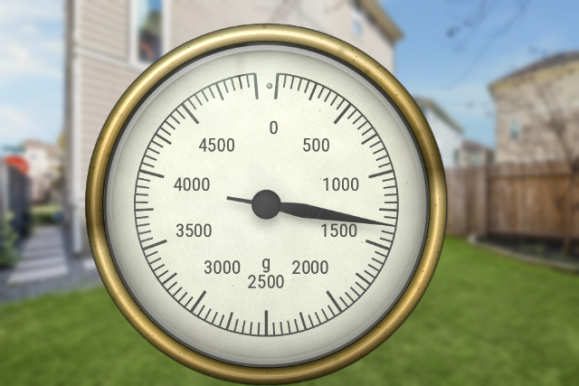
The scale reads 1350 g
